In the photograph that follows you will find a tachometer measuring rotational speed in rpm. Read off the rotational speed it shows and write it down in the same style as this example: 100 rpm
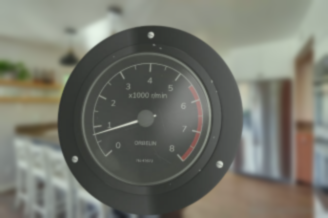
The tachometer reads 750 rpm
